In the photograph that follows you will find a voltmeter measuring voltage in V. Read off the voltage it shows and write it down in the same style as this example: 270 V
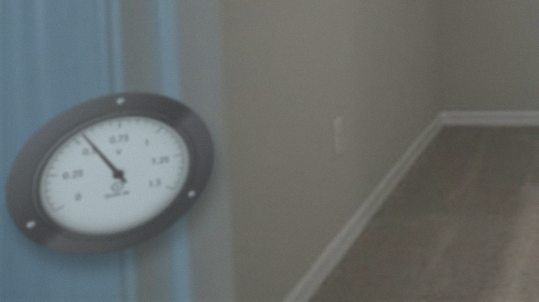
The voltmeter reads 0.55 V
